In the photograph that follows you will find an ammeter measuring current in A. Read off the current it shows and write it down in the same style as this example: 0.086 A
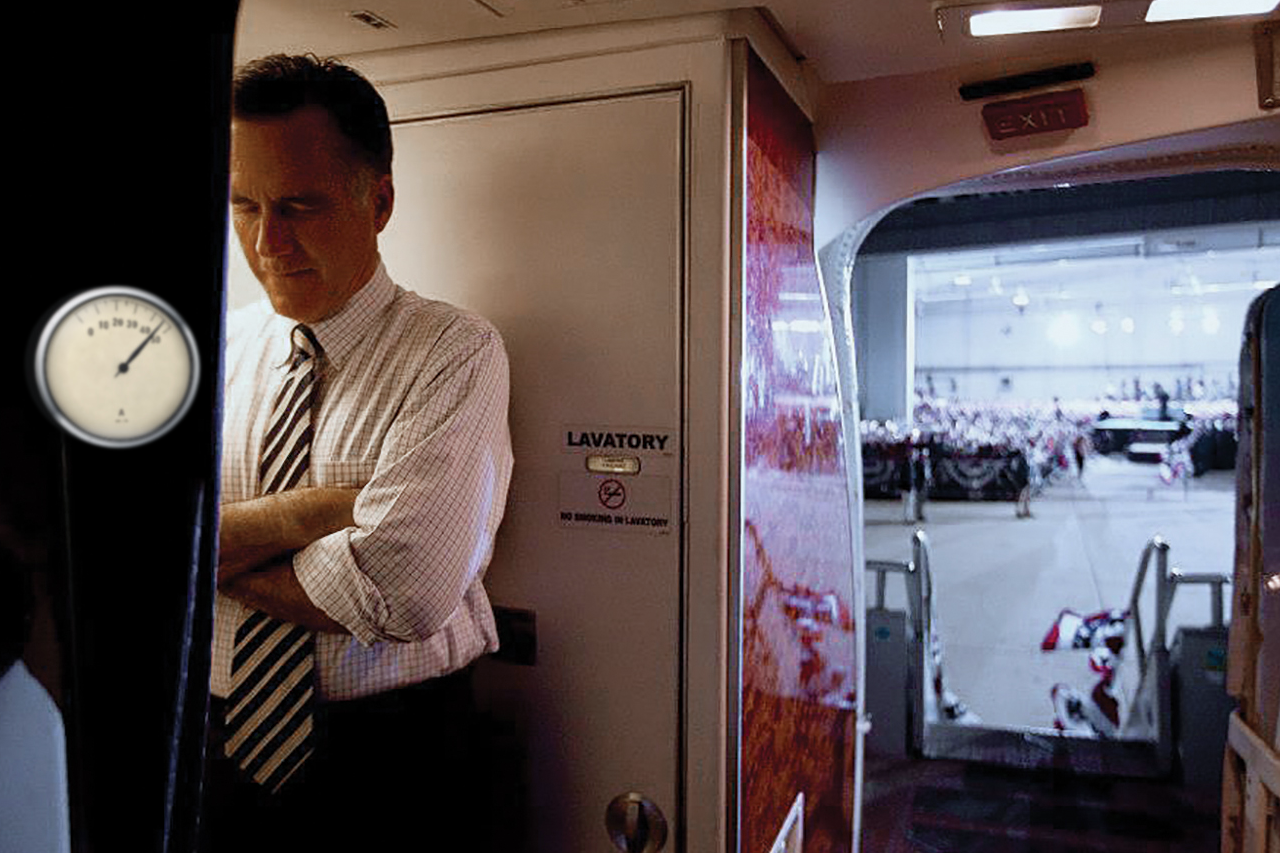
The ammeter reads 45 A
